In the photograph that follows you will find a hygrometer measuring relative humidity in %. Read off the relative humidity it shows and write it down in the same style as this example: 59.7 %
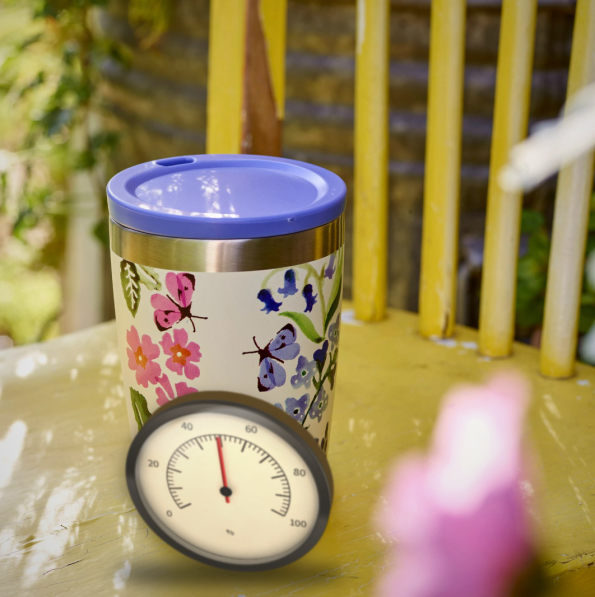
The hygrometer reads 50 %
